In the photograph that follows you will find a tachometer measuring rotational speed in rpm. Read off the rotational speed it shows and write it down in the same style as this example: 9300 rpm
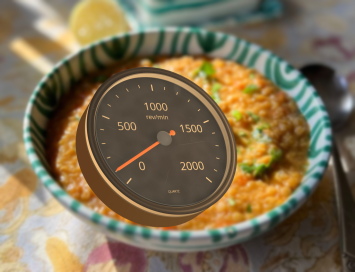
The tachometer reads 100 rpm
